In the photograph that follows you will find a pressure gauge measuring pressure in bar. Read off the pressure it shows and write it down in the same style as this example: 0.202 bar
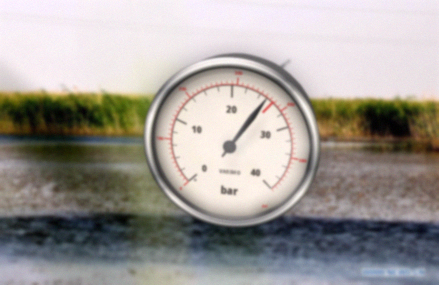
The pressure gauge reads 25 bar
